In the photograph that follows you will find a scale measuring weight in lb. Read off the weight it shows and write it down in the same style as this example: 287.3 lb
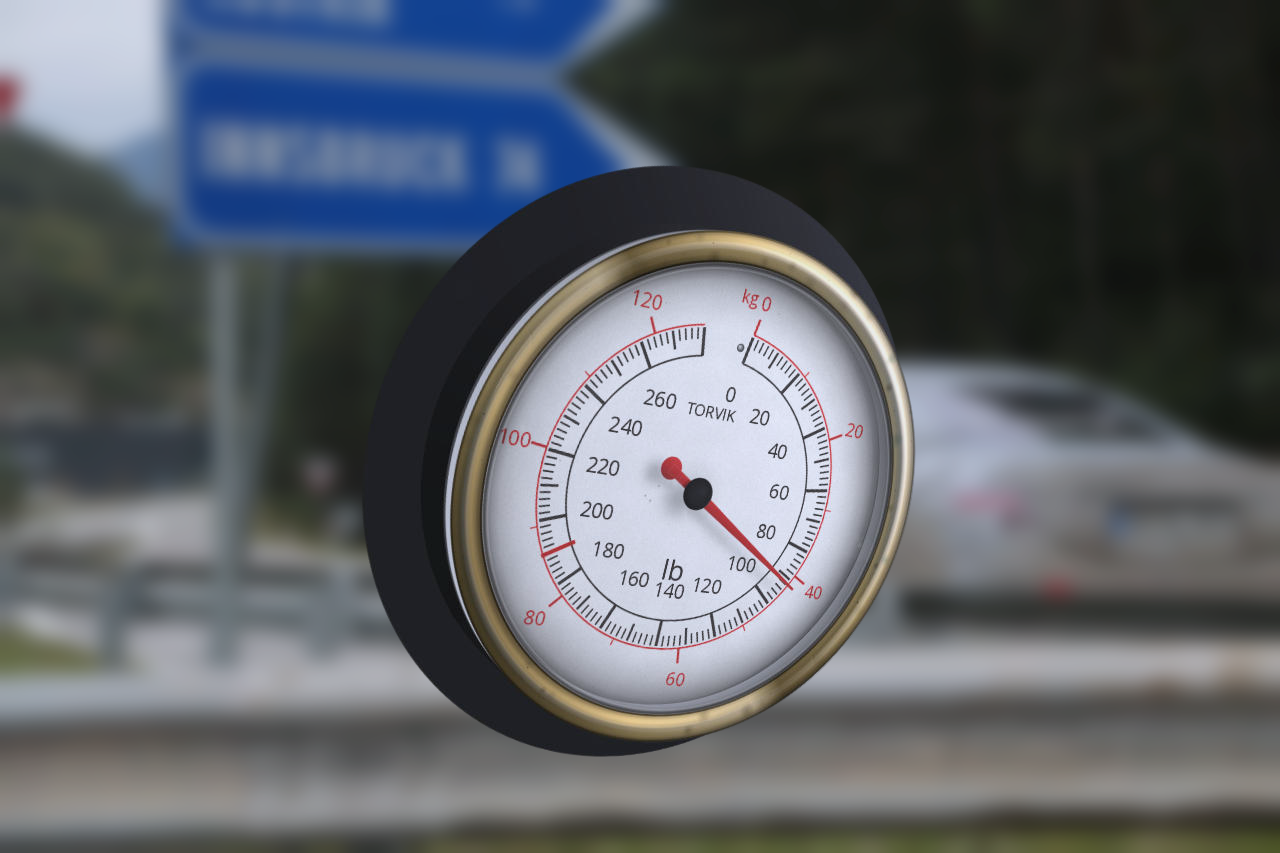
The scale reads 92 lb
